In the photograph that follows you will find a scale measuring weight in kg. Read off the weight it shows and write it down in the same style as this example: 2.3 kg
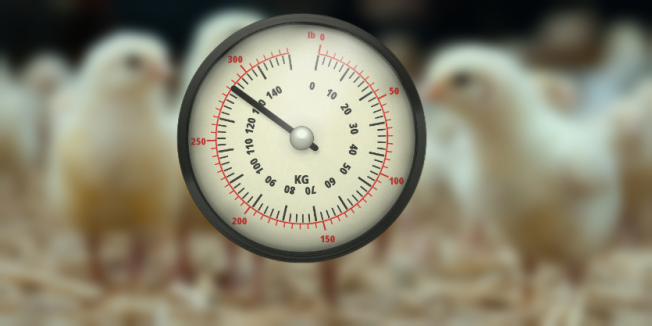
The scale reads 130 kg
